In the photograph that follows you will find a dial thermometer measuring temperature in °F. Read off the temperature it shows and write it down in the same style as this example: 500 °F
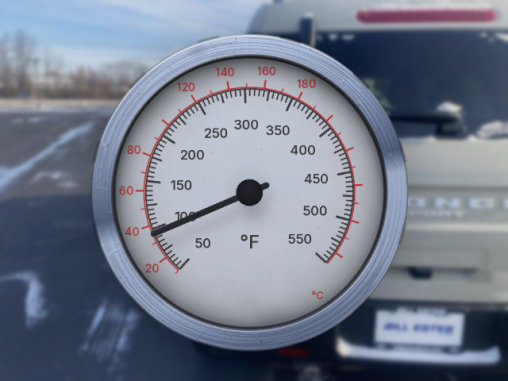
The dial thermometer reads 95 °F
